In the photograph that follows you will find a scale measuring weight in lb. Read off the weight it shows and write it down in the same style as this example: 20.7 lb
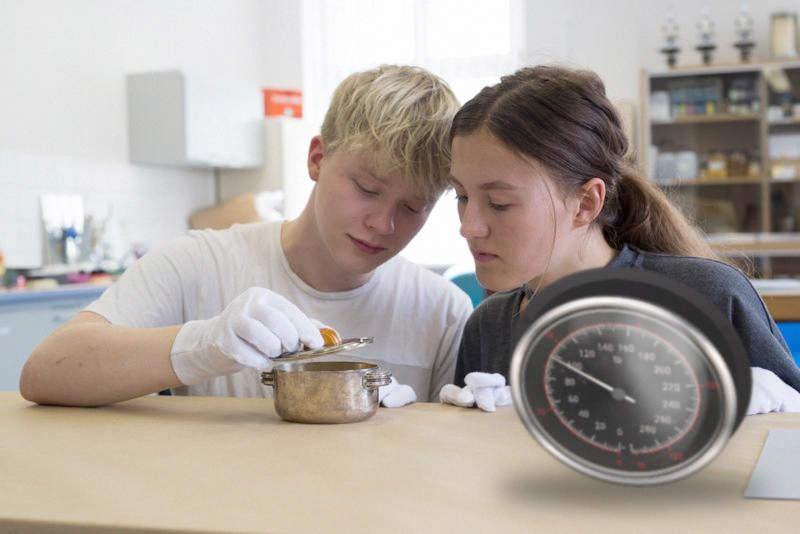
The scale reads 100 lb
